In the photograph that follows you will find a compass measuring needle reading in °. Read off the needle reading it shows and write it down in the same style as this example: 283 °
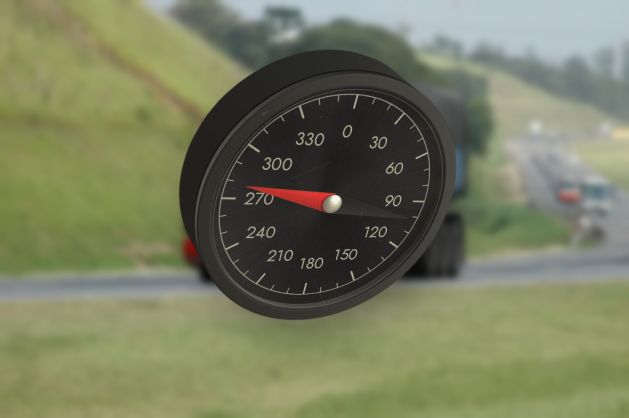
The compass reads 280 °
